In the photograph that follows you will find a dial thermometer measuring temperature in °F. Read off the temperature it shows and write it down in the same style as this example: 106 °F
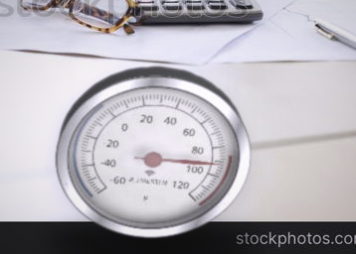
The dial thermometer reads 90 °F
